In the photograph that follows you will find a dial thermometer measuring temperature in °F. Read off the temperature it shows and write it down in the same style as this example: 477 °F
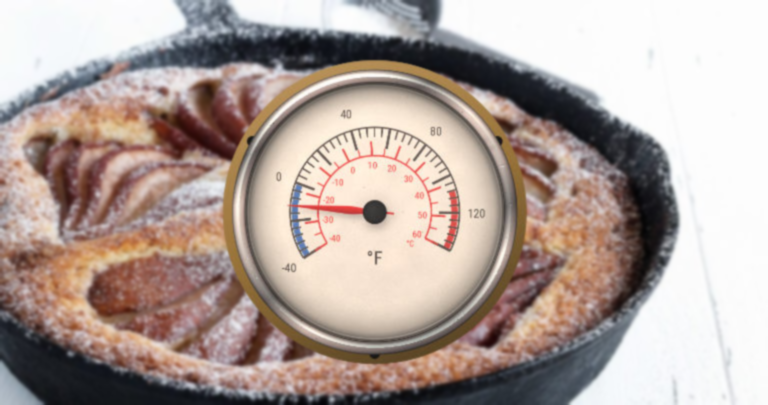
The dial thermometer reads -12 °F
